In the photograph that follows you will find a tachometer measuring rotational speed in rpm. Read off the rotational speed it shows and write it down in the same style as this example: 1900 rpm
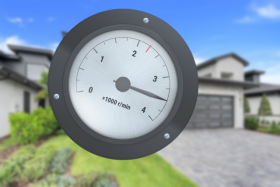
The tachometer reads 3500 rpm
